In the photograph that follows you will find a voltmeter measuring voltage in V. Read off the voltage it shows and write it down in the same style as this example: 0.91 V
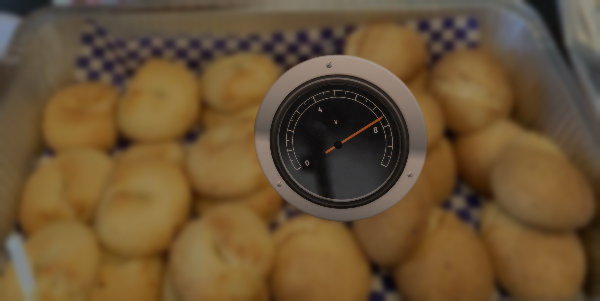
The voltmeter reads 7.5 V
